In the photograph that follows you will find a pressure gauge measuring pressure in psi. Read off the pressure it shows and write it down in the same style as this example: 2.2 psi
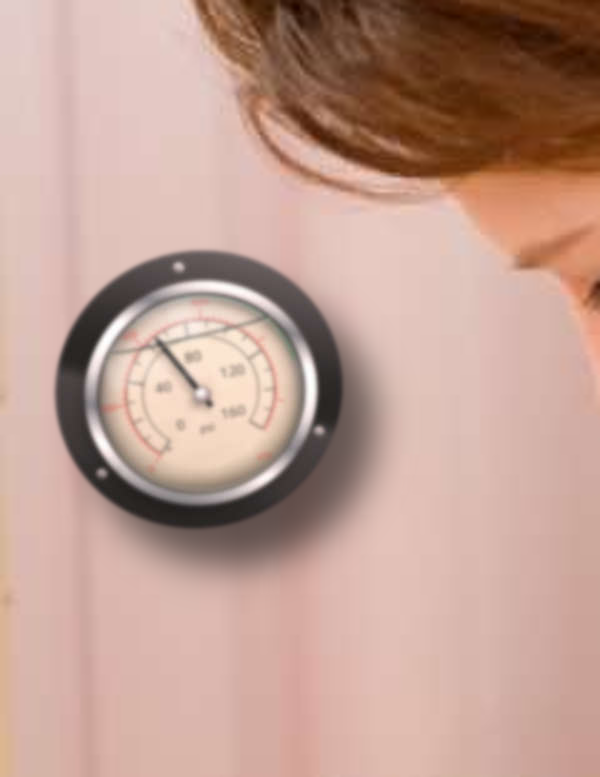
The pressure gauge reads 65 psi
